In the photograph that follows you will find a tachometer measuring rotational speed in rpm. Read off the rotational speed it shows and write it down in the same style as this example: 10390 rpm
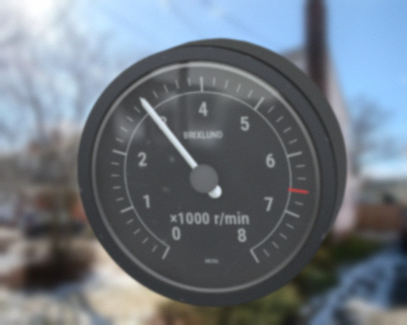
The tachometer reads 3000 rpm
